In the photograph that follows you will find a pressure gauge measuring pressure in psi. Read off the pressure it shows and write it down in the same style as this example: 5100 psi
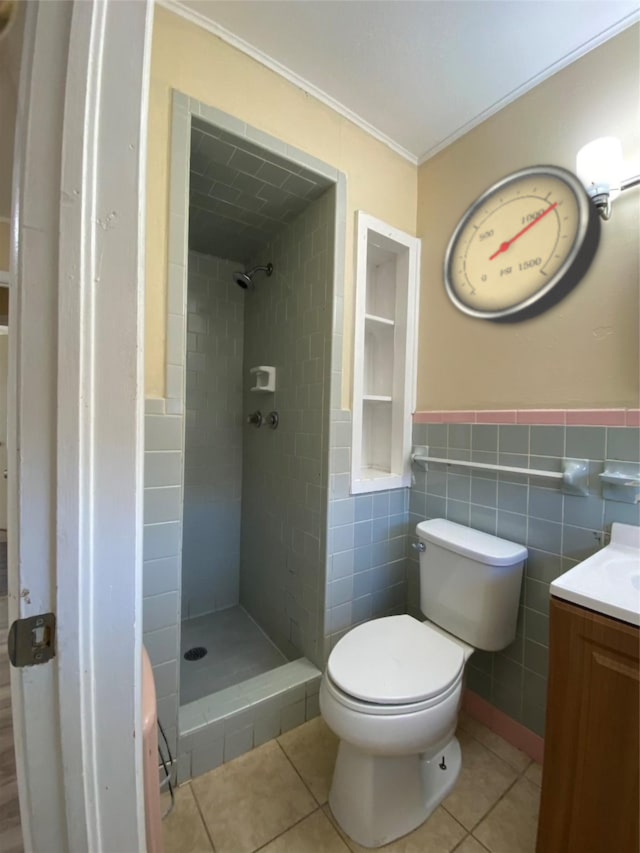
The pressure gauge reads 1100 psi
